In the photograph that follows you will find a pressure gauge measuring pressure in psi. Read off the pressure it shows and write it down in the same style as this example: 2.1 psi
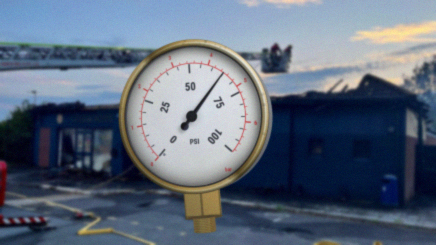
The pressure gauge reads 65 psi
